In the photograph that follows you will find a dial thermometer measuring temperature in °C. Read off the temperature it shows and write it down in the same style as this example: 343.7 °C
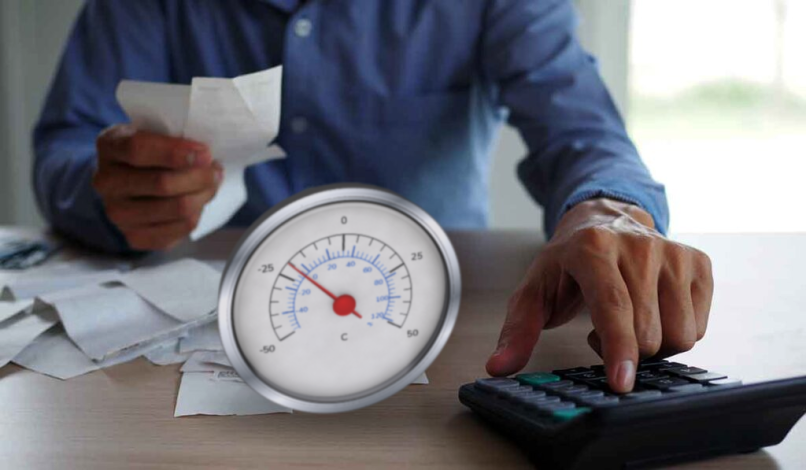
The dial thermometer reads -20 °C
